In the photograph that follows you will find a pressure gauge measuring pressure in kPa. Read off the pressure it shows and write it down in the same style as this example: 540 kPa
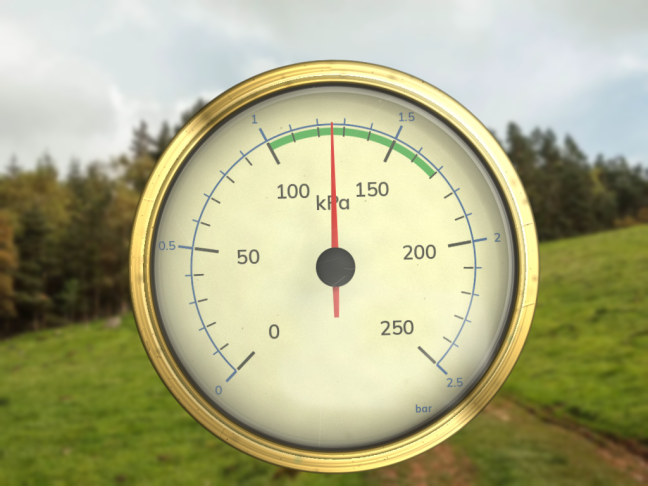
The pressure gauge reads 125 kPa
